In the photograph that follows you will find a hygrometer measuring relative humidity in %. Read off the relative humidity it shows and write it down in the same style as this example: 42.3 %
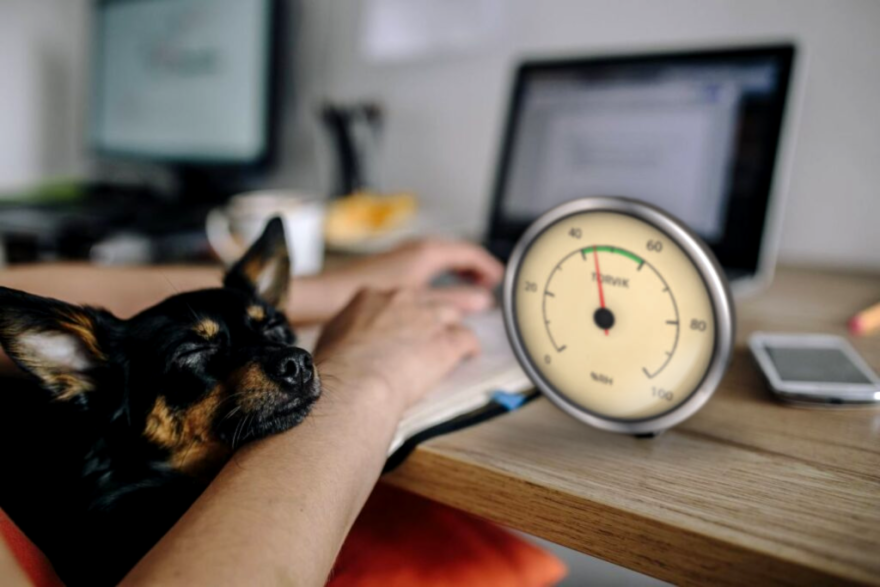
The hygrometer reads 45 %
